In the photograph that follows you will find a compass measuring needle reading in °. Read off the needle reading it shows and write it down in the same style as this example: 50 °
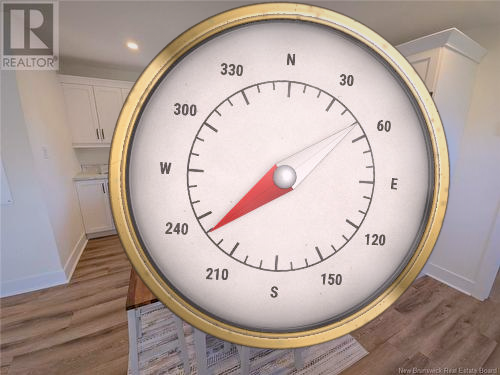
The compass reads 230 °
